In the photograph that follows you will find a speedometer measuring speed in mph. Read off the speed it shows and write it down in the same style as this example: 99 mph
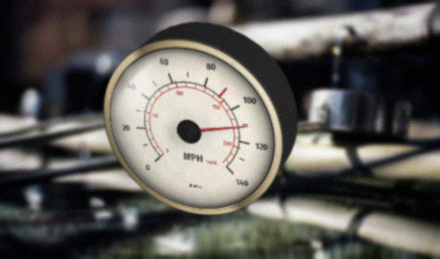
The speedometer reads 110 mph
